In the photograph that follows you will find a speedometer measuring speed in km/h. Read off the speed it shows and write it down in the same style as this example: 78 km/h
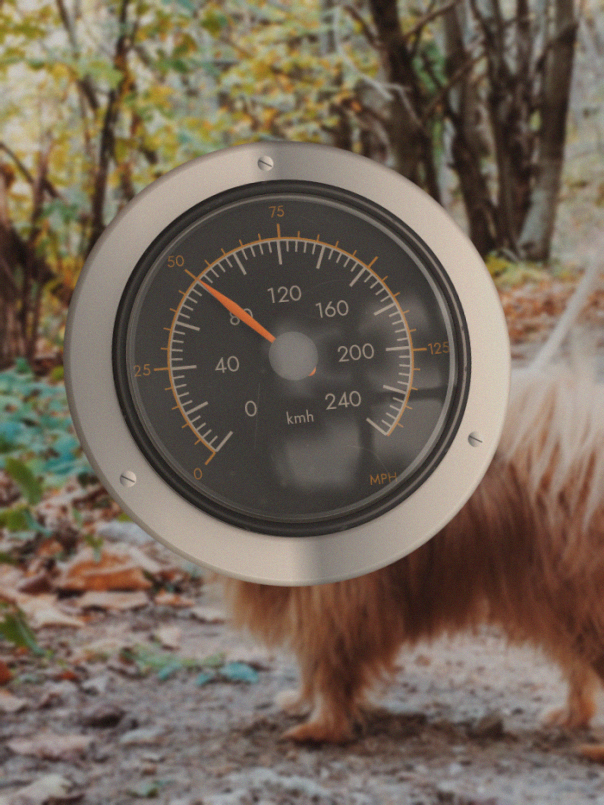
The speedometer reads 80 km/h
